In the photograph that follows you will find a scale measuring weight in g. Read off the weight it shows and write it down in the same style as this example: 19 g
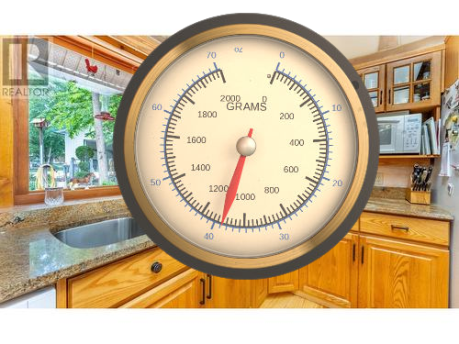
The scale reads 1100 g
